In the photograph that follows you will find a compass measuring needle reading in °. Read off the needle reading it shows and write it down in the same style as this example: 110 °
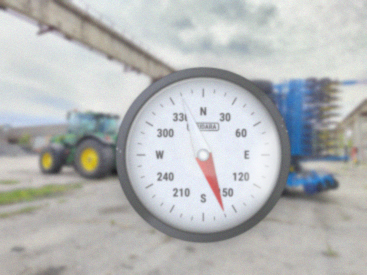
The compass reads 160 °
